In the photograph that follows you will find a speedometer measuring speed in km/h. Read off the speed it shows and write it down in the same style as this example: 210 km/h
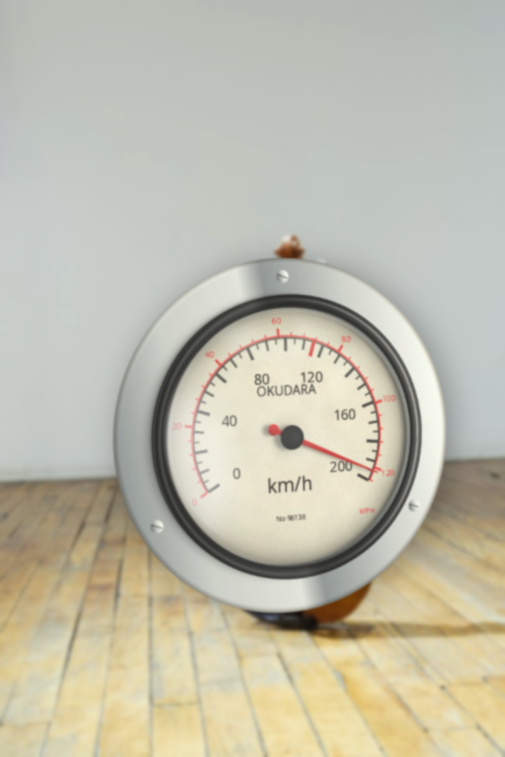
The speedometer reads 195 km/h
